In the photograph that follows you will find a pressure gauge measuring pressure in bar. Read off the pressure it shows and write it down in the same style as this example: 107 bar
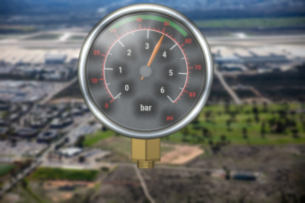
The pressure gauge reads 3.5 bar
